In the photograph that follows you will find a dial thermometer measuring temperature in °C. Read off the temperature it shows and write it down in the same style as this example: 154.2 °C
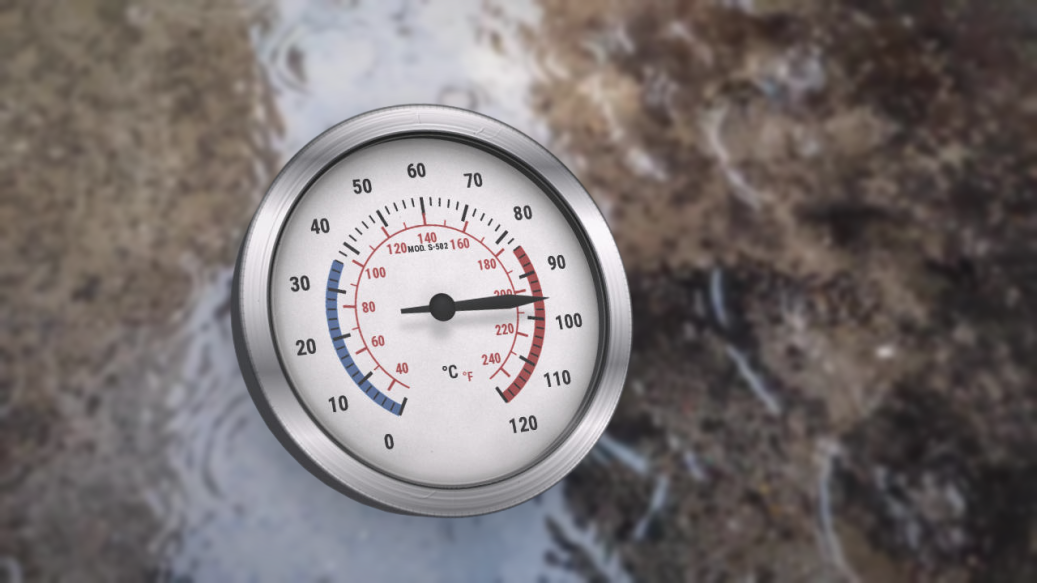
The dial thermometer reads 96 °C
